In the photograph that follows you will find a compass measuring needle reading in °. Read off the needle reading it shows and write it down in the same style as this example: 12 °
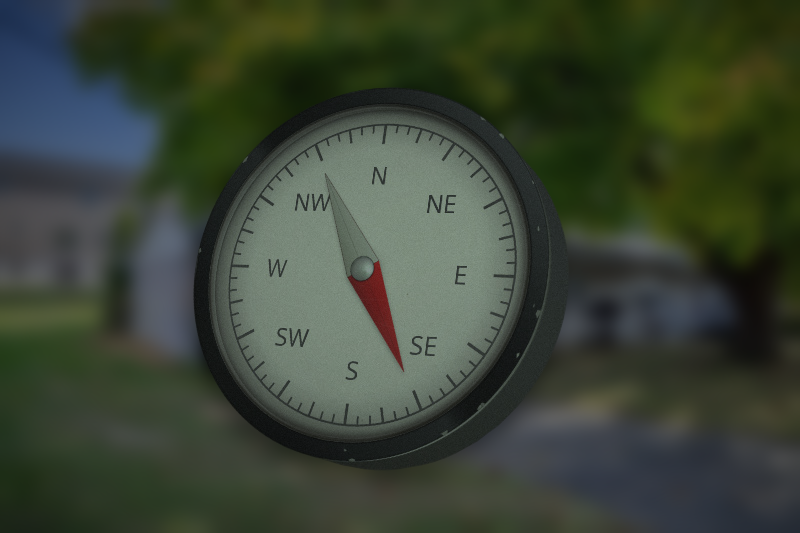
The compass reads 150 °
